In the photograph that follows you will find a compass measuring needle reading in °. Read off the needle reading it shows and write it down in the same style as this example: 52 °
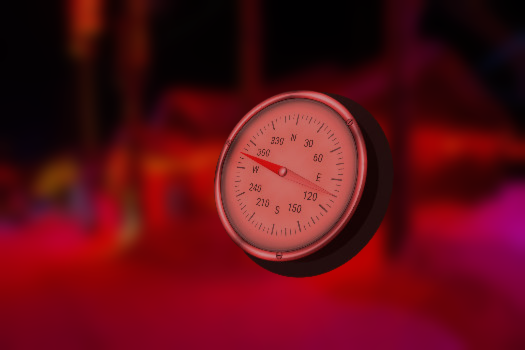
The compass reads 285 °
